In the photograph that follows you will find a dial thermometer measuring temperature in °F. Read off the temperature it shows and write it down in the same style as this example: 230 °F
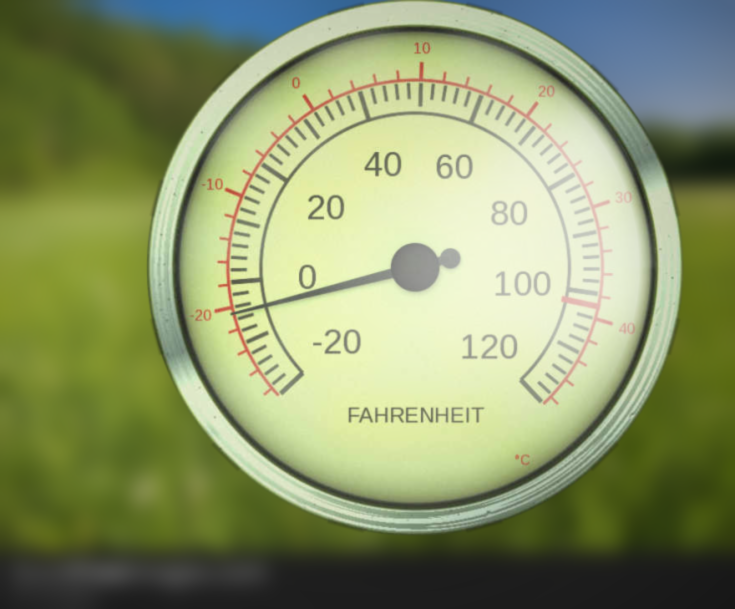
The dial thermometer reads -5 °F
